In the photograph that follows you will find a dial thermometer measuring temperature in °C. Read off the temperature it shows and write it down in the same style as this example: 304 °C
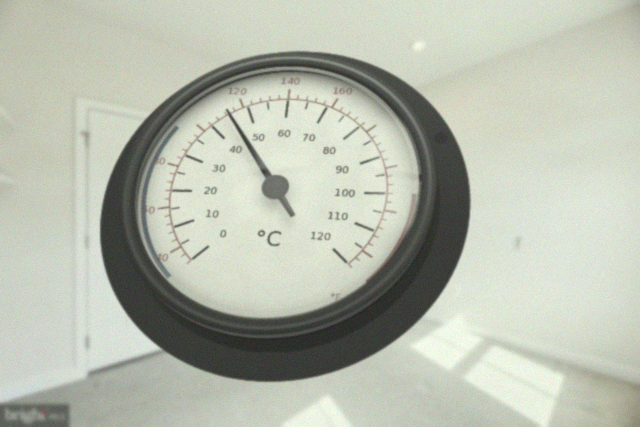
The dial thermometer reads 45 °C
